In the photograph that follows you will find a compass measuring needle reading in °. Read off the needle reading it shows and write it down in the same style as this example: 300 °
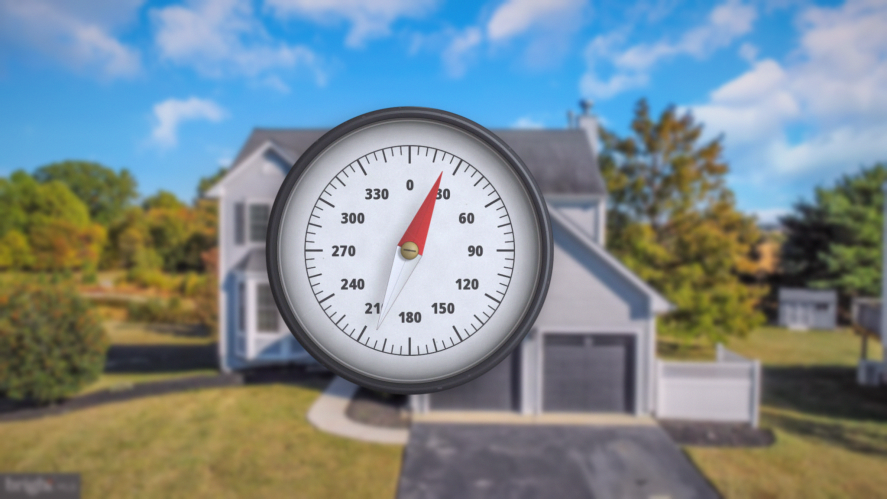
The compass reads 22.5 °
